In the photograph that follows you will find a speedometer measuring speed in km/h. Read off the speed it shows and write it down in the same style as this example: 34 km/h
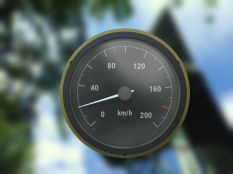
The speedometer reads 20 km/h
